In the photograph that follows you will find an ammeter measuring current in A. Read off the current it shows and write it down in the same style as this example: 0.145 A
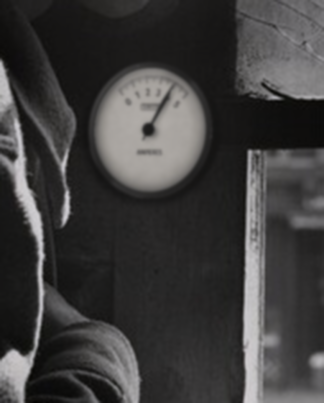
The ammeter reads 4 A
